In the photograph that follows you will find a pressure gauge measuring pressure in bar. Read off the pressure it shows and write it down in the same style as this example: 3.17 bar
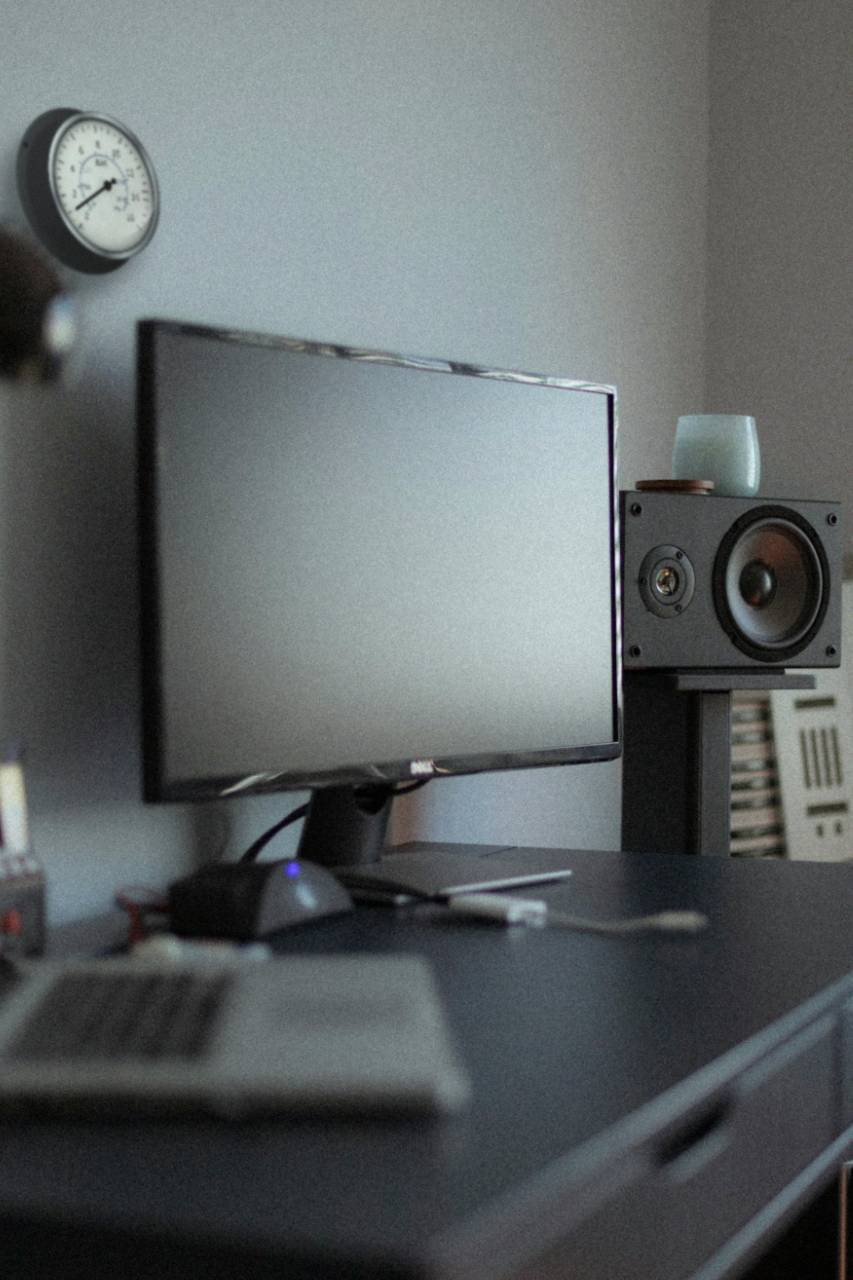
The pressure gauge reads 1 bar
